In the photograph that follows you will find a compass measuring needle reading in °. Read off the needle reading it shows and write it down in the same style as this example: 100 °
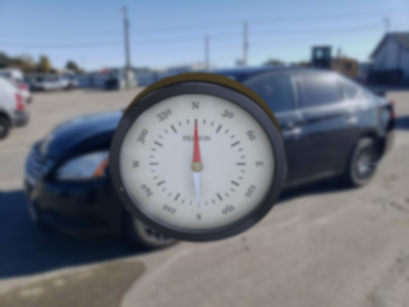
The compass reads 0 °
